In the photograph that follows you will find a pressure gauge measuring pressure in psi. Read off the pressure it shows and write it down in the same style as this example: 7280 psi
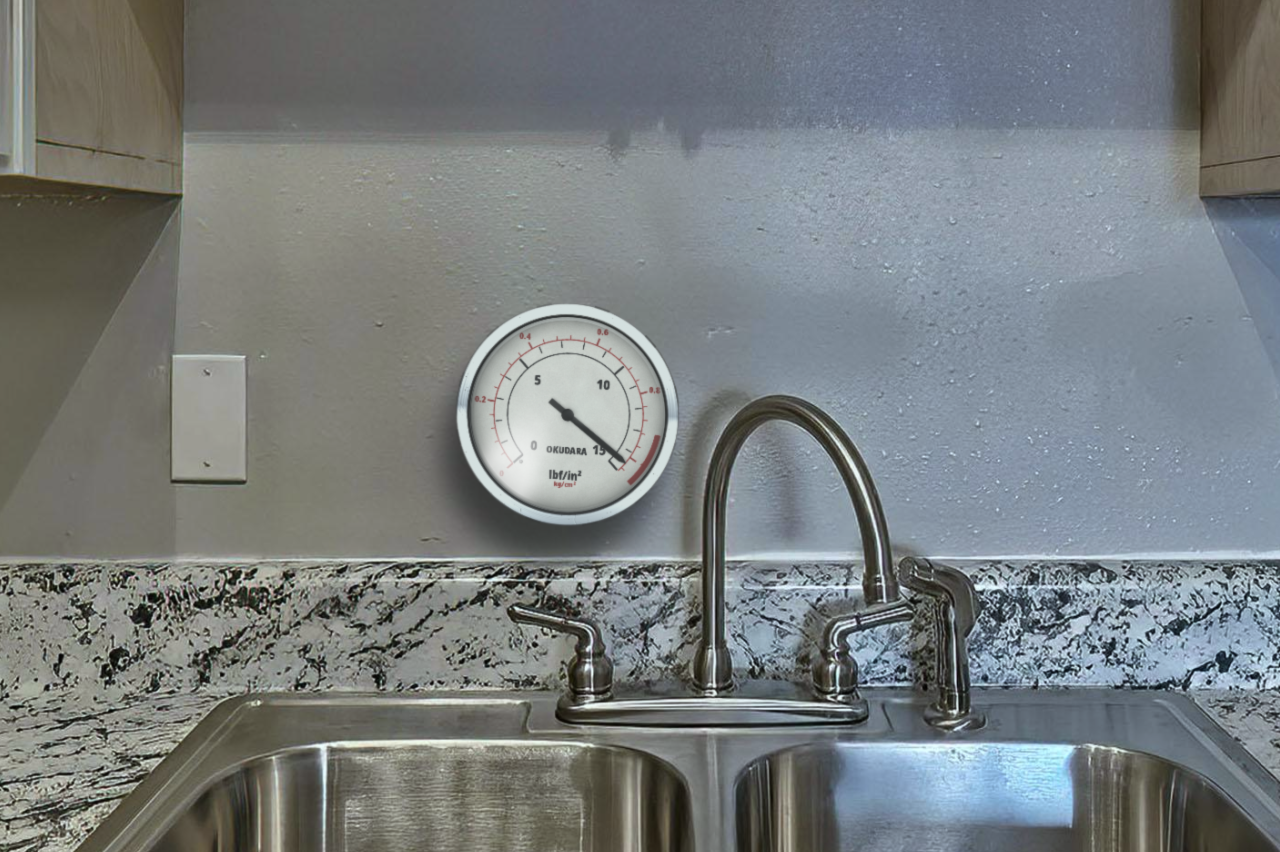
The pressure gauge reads 14.5 psi
